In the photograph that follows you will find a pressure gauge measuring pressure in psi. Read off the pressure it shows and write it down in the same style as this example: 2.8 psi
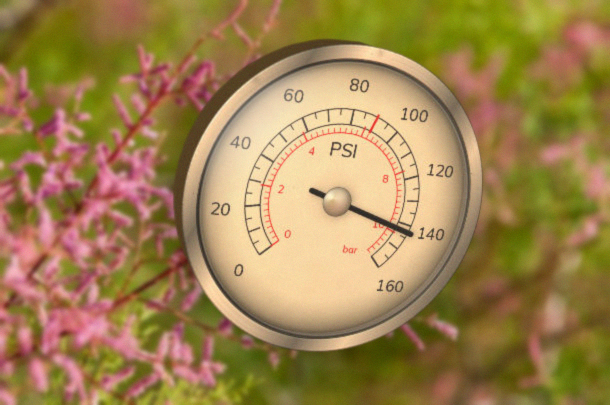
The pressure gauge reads 142.5 psi
